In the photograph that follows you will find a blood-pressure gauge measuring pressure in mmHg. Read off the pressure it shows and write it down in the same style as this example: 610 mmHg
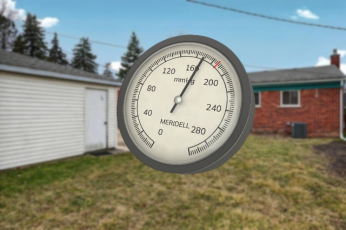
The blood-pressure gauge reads 170 mmHg
